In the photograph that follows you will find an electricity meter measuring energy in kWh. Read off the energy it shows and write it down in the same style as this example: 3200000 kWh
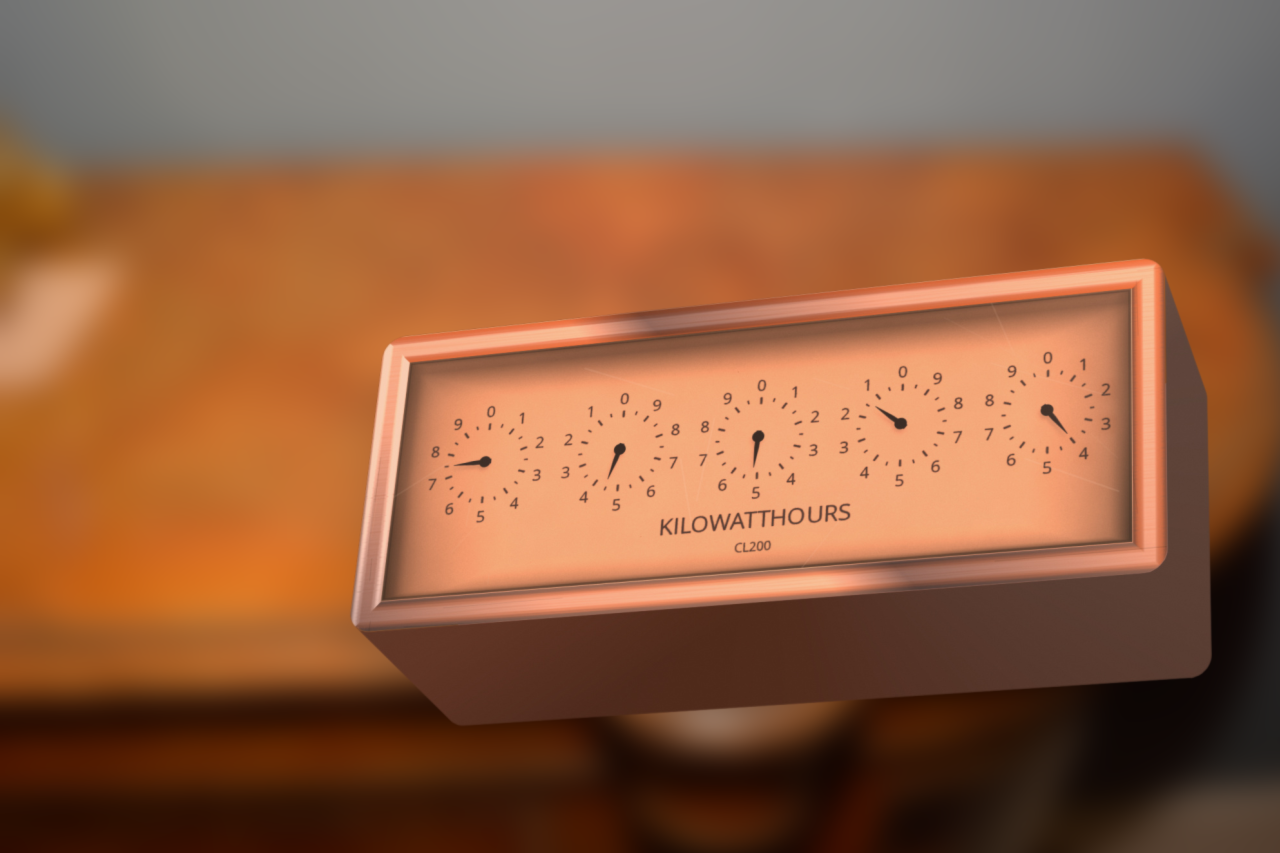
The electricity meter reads 74514 kWh
